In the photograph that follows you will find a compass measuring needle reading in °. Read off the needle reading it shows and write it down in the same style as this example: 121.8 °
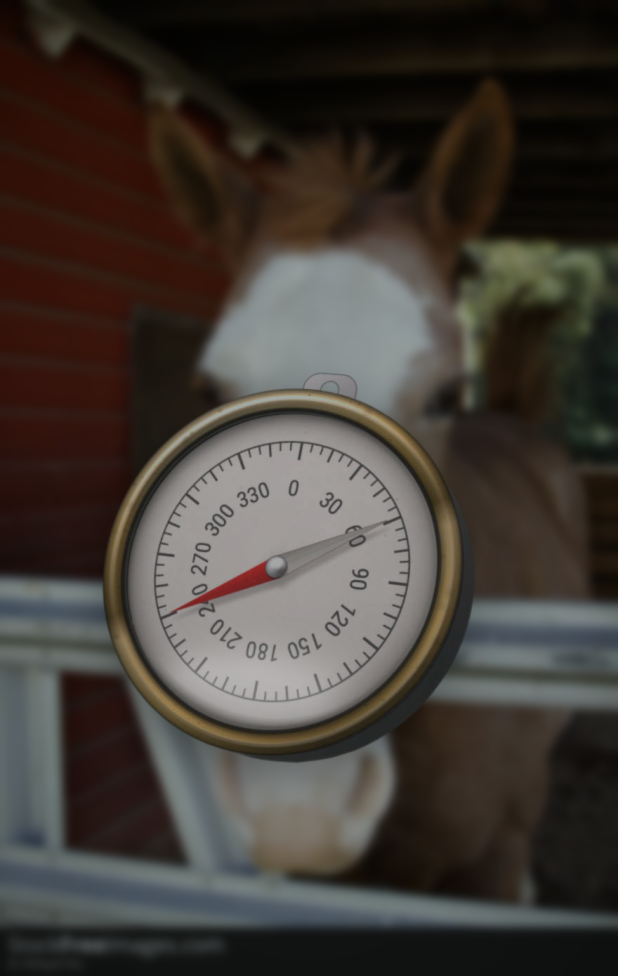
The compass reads 240 °
